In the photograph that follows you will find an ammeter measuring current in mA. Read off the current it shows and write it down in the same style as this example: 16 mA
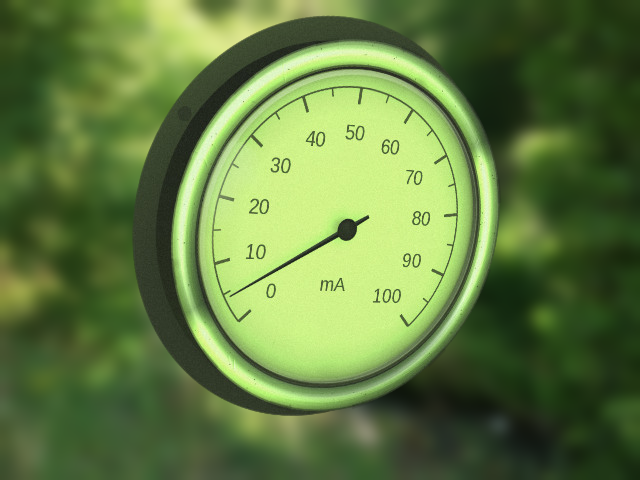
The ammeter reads 5 mA
